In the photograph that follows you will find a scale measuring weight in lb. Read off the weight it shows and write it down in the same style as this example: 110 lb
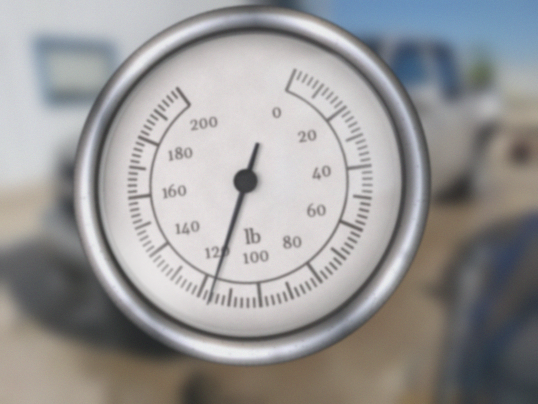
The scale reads 116 lb
